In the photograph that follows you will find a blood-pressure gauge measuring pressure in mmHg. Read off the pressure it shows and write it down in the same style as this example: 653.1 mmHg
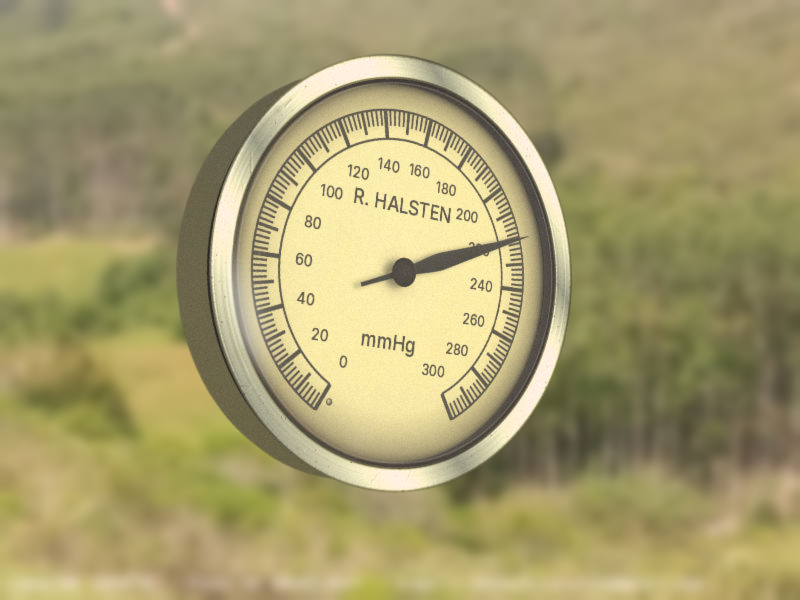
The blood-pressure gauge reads 220 mmHg
